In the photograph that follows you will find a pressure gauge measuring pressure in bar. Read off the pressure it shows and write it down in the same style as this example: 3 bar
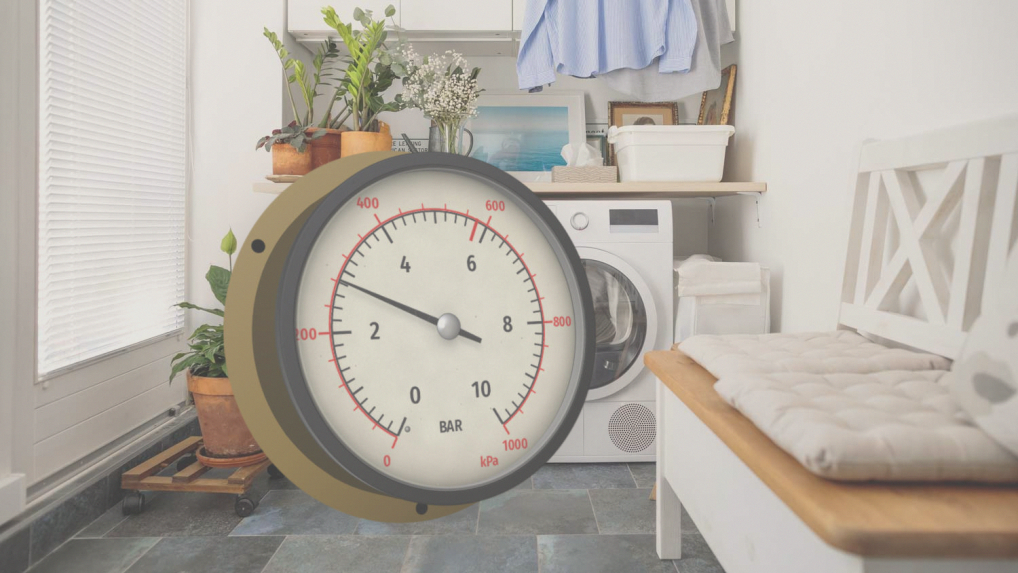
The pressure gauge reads 2.8 bar
